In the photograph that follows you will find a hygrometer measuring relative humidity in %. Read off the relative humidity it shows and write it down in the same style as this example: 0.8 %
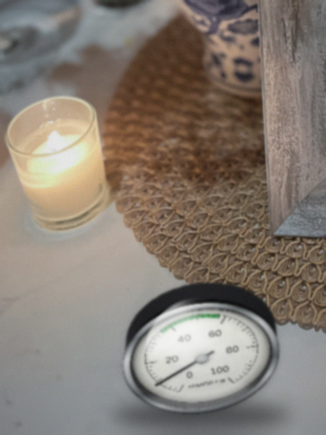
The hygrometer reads 10 %
